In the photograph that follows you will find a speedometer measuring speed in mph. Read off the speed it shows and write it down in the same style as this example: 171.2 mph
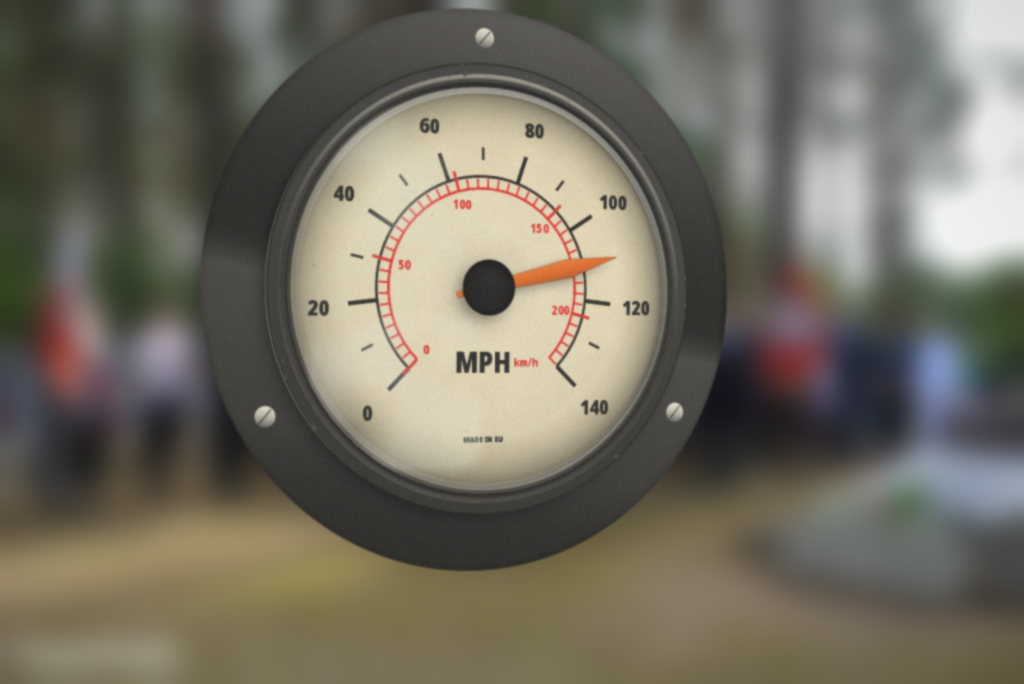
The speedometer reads 110 mph
